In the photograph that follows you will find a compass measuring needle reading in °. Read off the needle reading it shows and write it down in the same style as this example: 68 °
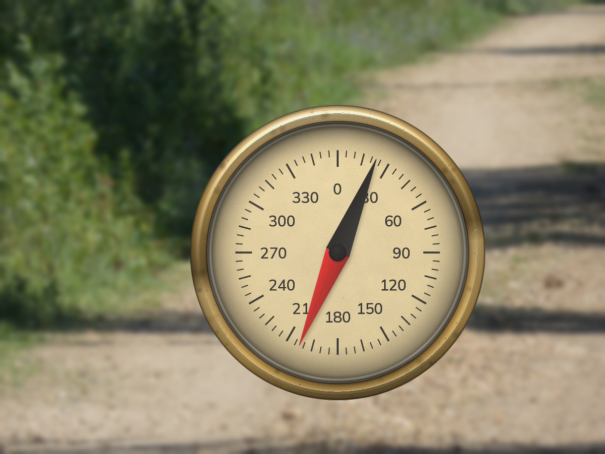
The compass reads 202.5 °
